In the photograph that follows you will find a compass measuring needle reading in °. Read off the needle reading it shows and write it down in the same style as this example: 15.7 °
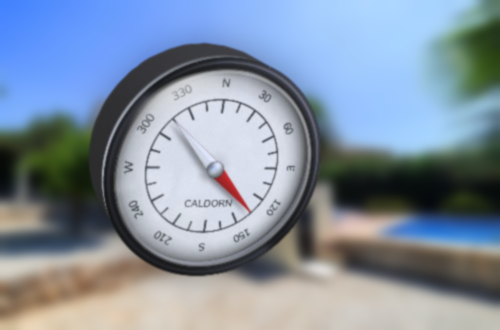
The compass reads 135 °
